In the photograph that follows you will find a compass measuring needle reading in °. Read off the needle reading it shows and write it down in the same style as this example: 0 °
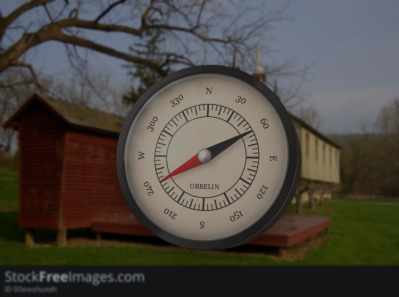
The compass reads 240 °
